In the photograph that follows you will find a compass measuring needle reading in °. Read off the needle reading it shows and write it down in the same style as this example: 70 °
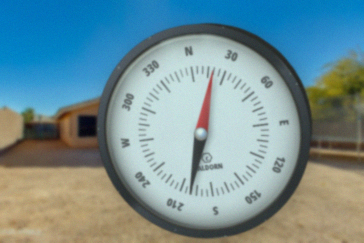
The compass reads 20 °
